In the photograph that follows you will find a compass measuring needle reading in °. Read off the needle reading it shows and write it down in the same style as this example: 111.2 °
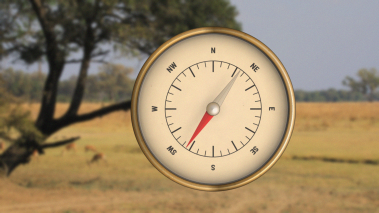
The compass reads 215 °
